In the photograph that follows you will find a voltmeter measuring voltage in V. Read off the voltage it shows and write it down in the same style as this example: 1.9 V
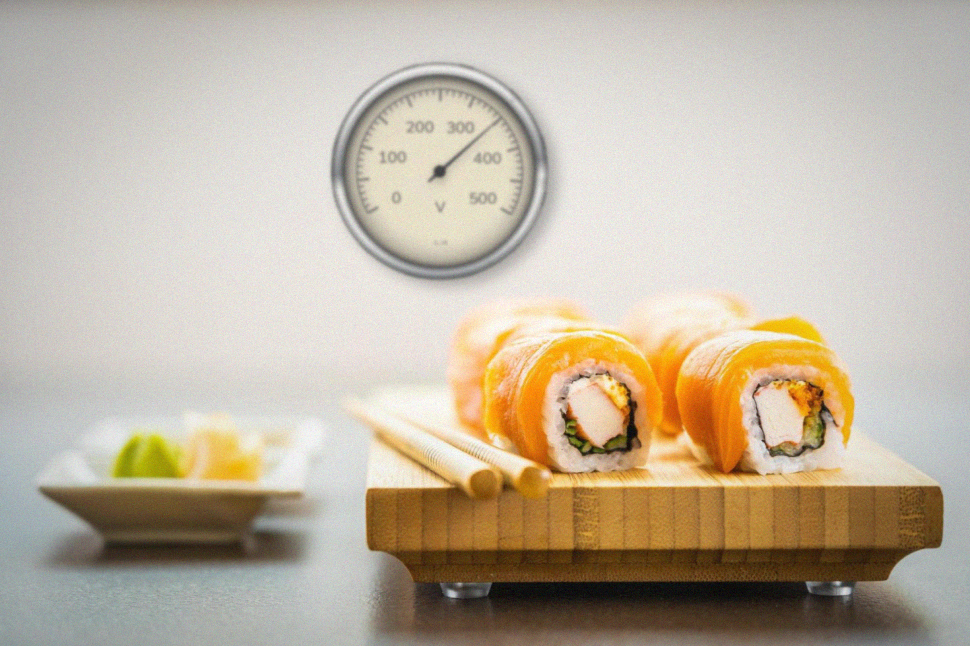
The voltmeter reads 350 V
